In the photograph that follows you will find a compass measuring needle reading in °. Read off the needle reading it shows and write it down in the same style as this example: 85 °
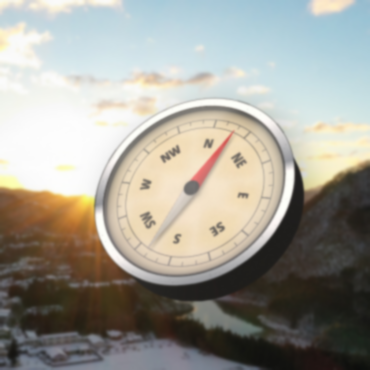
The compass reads 20 °
